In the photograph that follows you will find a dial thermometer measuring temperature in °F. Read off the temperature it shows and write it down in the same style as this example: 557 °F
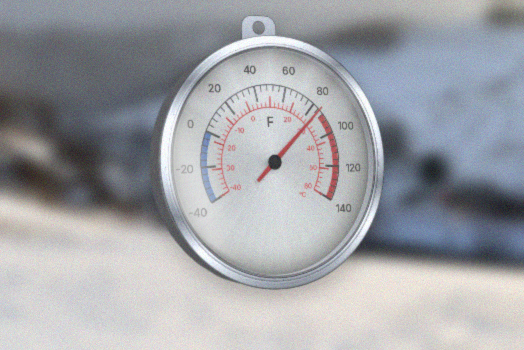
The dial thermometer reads 84 °F
